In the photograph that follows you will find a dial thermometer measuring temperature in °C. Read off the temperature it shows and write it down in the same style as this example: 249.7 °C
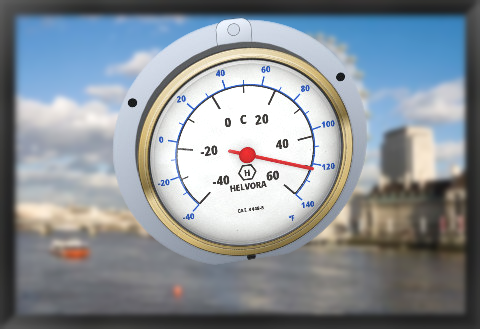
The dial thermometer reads 50 °C
